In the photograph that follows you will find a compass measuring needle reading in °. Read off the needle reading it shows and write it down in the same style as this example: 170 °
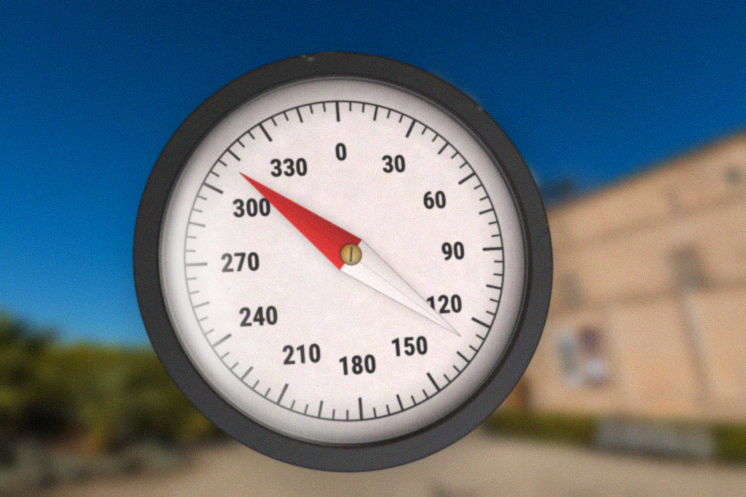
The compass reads 310 °
